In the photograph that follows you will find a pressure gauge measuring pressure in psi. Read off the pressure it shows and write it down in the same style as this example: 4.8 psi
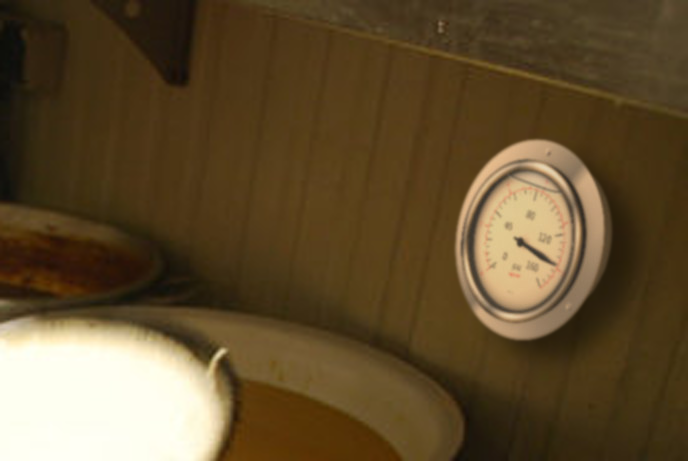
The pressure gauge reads 140 psi
